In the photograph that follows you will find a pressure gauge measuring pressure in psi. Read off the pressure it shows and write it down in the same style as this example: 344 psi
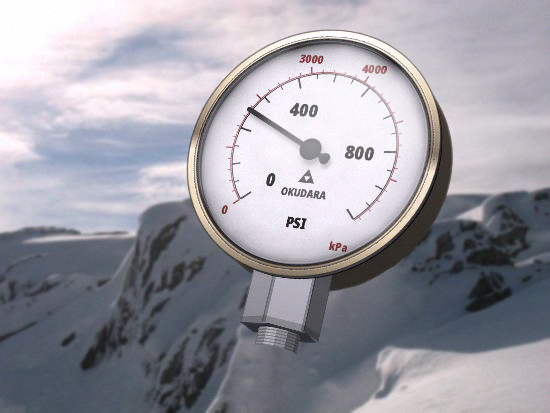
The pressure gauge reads 250 psi
